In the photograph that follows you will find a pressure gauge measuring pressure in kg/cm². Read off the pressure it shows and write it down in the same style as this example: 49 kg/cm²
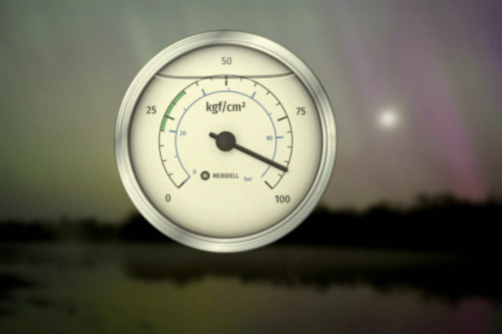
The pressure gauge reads 92.5 kg/cm²
